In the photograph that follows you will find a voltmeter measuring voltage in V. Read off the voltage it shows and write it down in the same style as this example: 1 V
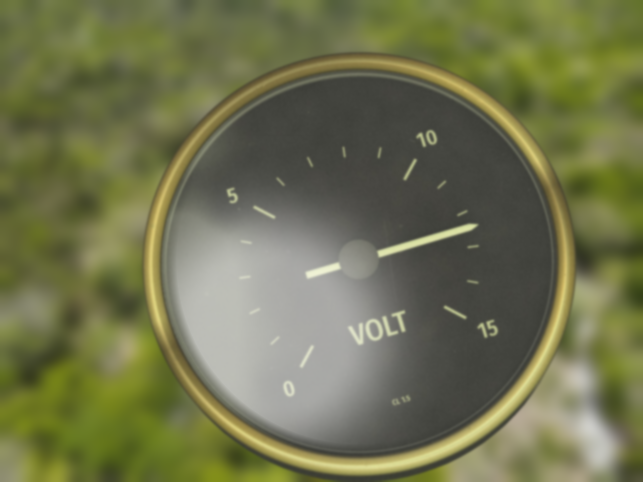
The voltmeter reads 12.5 V
